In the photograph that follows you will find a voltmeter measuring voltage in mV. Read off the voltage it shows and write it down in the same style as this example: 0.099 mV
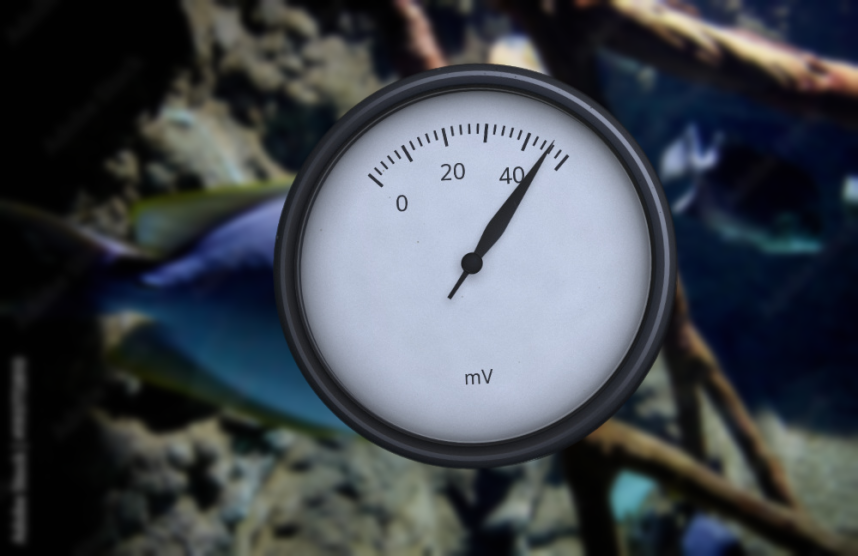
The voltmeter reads 46 mV
